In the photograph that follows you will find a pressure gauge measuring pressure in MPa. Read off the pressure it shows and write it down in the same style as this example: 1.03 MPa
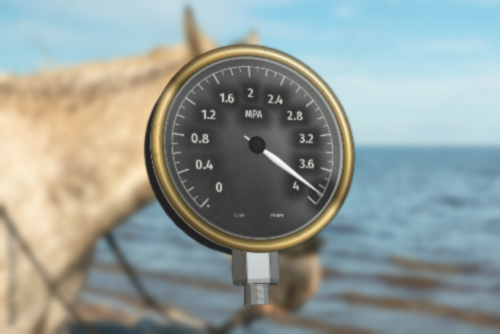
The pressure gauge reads 3.9 MPa
